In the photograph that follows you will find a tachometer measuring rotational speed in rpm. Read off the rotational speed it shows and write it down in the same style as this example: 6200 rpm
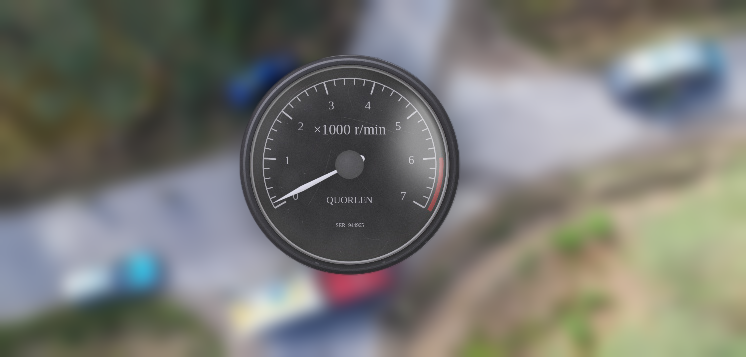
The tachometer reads 100 rpm
